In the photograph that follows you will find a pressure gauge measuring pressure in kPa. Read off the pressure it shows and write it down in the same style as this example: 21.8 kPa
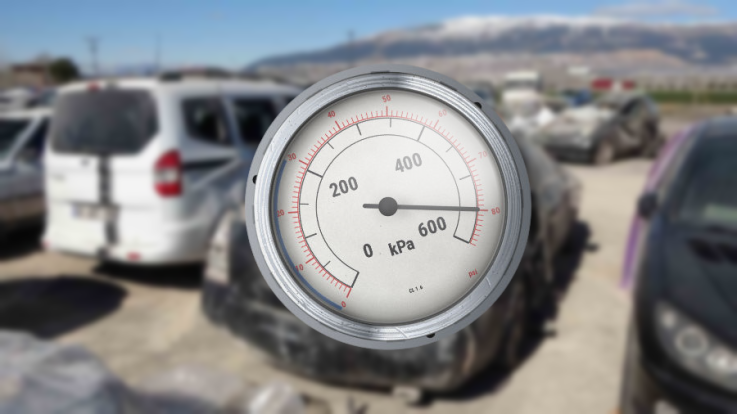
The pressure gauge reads 550 kPa
